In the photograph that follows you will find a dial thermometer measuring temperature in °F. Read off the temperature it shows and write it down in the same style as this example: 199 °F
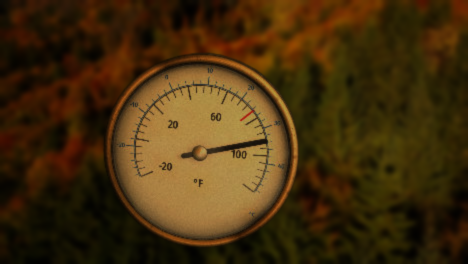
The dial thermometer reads 92 °F
